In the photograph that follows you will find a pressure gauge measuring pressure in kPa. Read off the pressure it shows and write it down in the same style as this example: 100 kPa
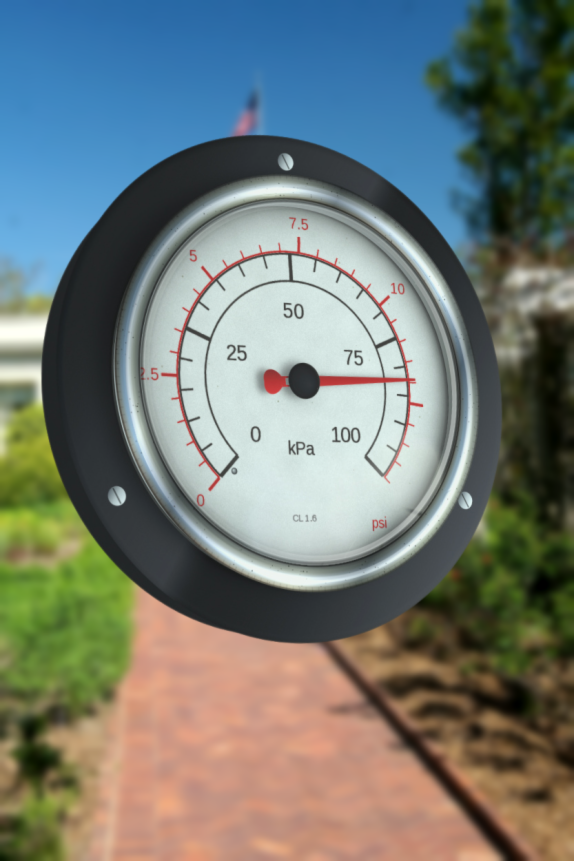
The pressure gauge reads 82.5 kPa
